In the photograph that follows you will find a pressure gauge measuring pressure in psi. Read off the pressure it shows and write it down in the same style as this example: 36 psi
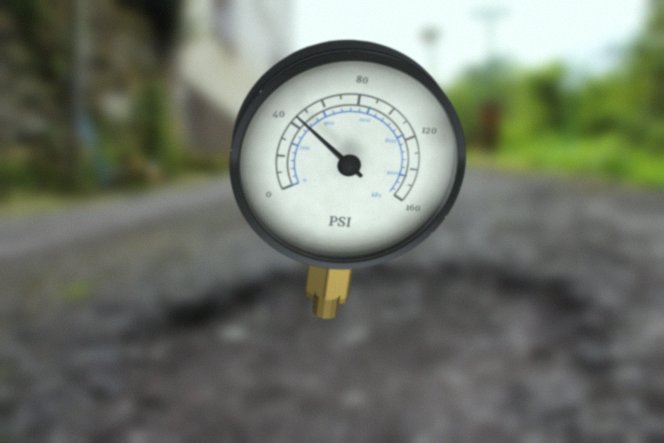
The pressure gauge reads 45 psi
